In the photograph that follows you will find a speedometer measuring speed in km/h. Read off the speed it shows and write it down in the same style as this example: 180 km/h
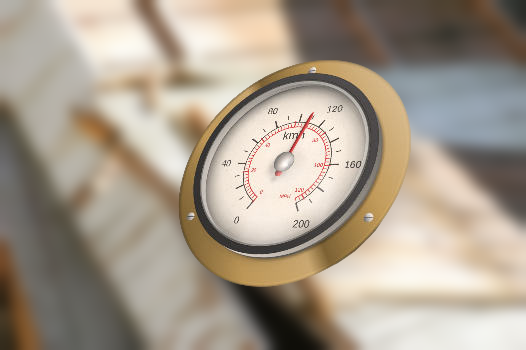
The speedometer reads 110 km/h
